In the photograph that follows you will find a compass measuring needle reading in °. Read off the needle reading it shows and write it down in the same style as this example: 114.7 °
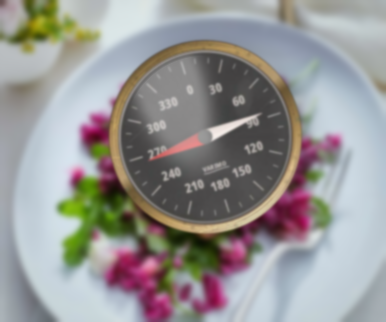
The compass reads 265 °
